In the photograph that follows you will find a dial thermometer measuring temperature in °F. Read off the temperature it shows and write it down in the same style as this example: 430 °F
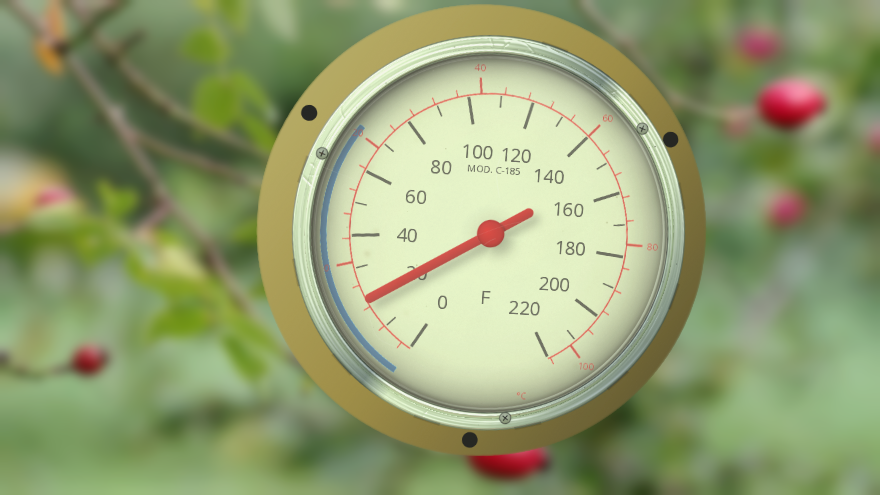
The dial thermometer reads 20 °F
